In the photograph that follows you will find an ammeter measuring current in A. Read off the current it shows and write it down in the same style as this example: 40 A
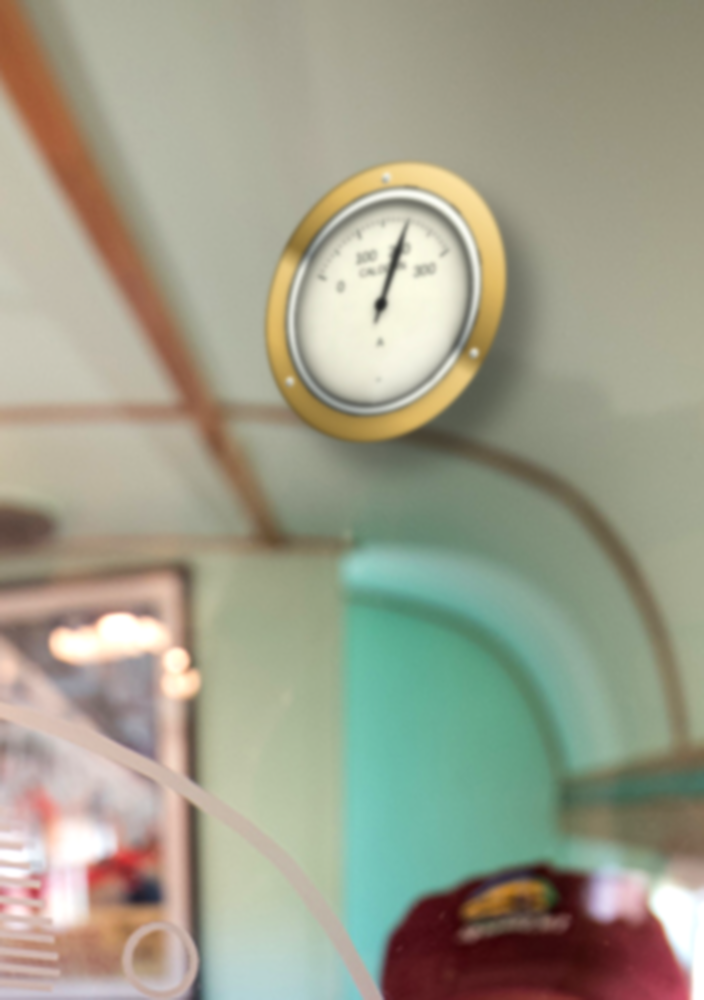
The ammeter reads 200 A
